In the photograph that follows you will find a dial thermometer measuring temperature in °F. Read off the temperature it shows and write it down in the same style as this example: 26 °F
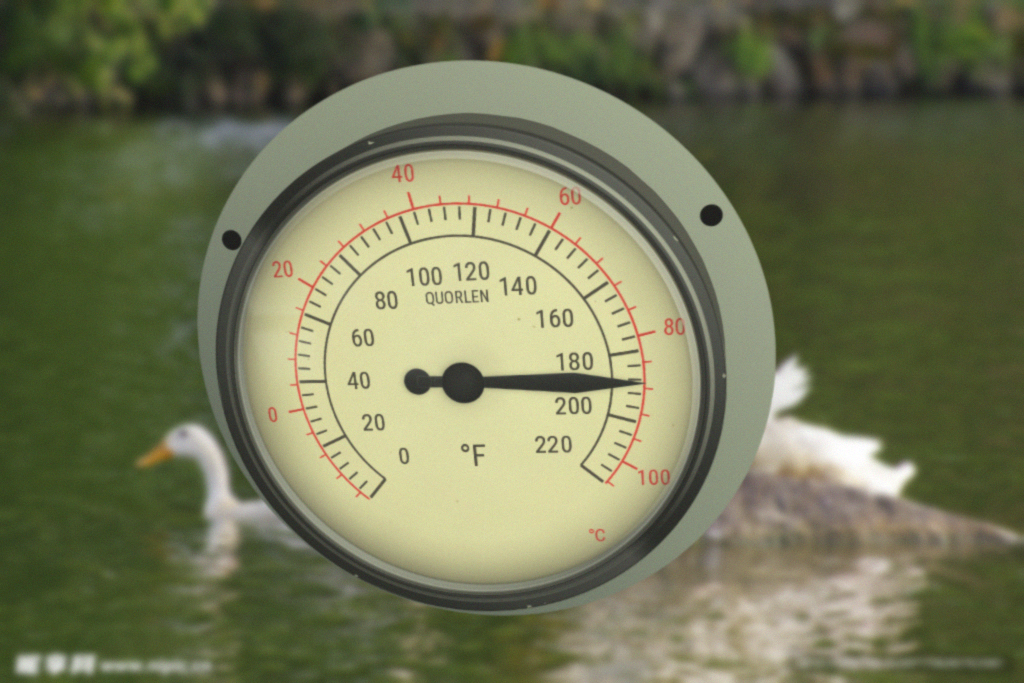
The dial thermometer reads 188 °F
